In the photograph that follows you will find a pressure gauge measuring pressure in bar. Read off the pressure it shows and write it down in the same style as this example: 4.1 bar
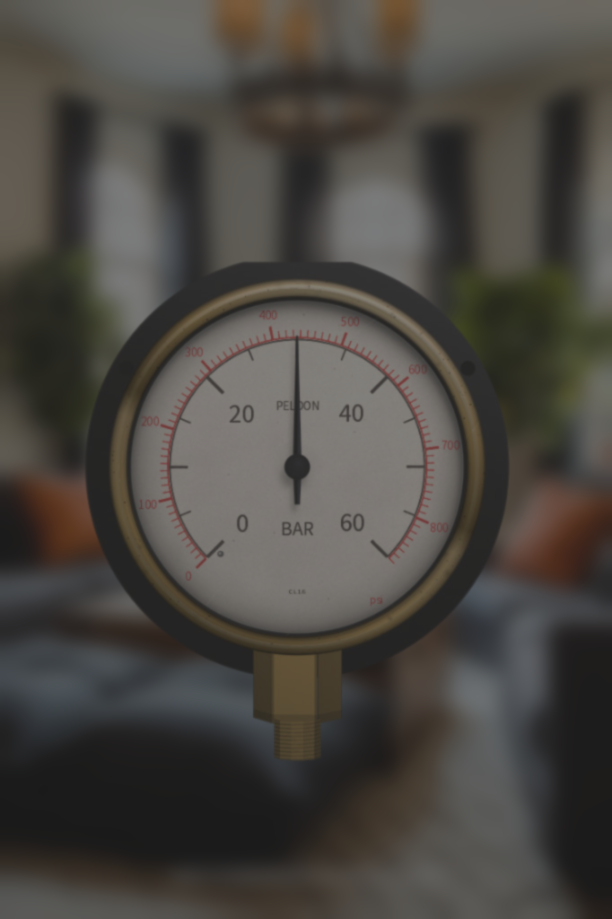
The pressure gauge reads 30 bar
